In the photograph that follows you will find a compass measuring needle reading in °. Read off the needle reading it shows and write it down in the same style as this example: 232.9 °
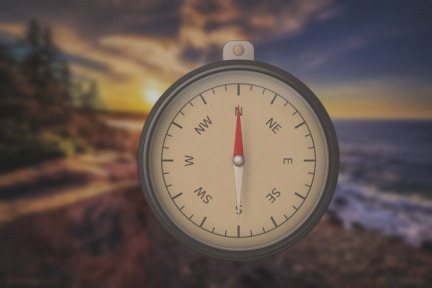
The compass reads 0 °
